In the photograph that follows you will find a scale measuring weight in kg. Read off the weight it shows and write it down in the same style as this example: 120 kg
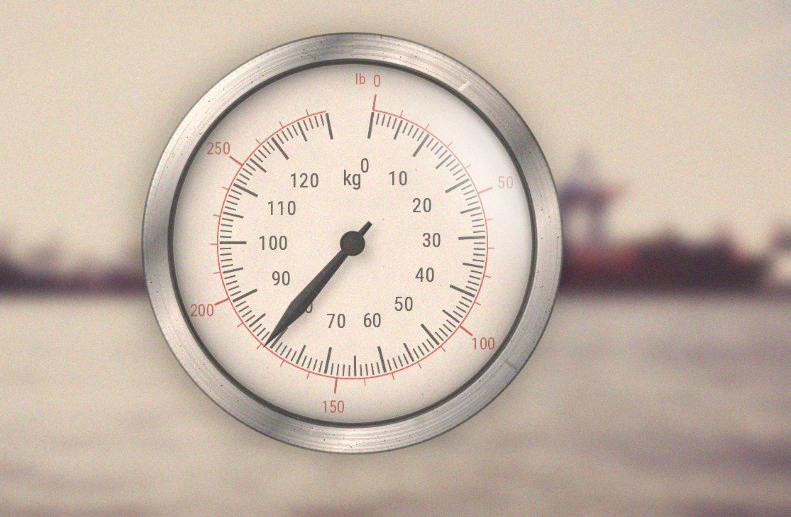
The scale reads 81 kg
